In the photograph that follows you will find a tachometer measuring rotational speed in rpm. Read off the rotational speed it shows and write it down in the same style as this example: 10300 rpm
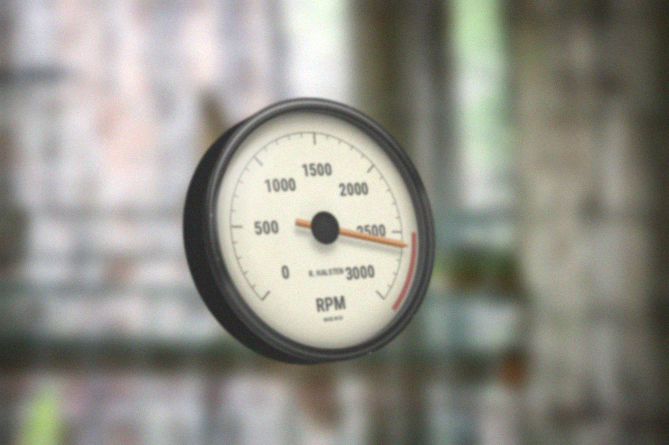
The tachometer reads 2600 rpm
